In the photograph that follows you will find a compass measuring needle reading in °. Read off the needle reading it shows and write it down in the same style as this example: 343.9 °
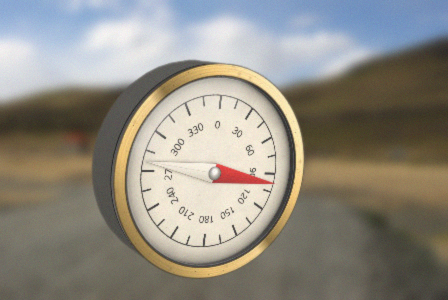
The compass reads 97.5 °
